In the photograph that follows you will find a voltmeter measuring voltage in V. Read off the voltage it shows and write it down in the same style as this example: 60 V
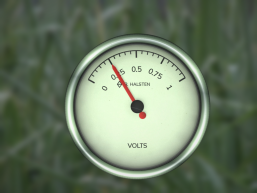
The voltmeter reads 0.25 V
